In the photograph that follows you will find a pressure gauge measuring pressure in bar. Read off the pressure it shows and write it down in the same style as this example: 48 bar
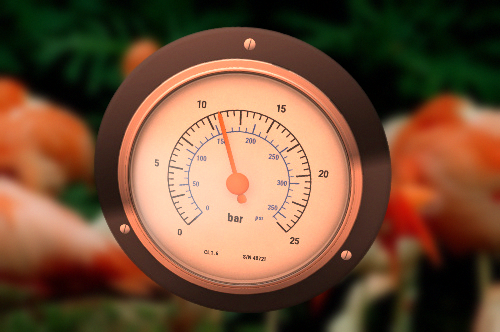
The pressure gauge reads 11 bar
